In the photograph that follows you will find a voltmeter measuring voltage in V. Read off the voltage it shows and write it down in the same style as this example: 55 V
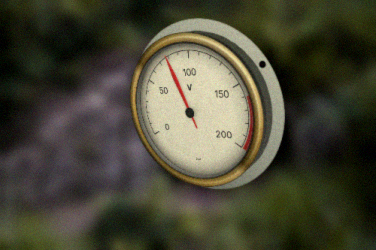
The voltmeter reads 80 V
